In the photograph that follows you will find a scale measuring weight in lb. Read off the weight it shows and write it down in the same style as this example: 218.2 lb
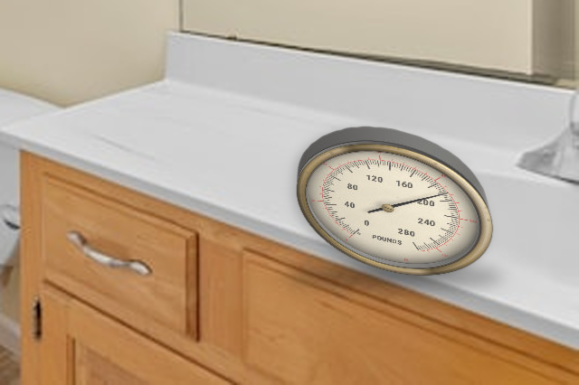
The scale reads 190 lb
